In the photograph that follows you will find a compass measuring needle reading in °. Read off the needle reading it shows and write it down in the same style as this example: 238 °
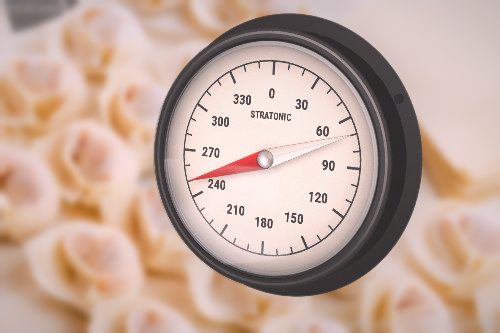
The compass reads 250 °
